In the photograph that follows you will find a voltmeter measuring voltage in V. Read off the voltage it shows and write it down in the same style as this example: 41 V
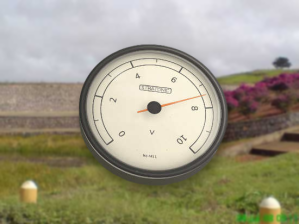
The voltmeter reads 7.5 V
